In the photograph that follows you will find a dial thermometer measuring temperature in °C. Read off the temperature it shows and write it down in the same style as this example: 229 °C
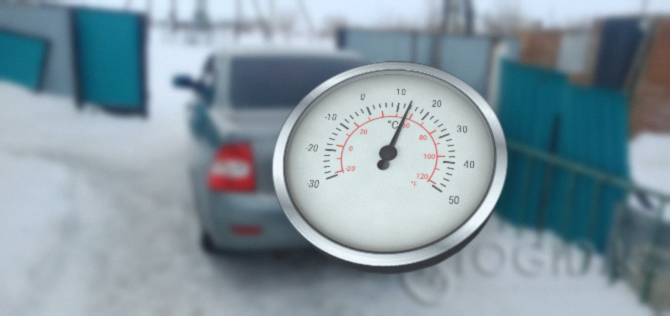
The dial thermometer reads 14 °C
